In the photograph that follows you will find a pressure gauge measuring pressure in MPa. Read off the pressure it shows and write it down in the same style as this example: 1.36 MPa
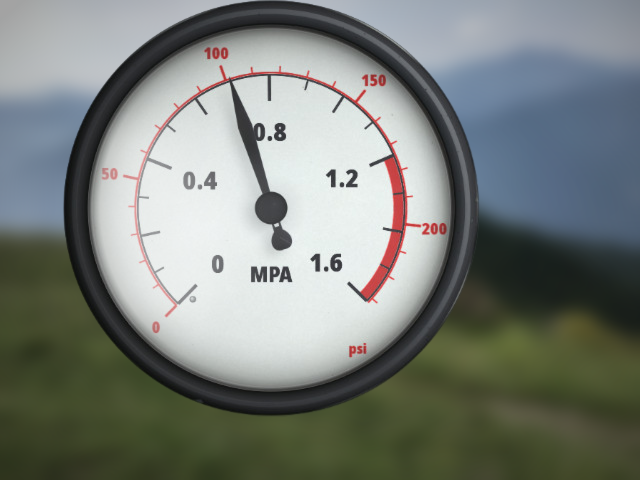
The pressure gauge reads 0.7 MPa
